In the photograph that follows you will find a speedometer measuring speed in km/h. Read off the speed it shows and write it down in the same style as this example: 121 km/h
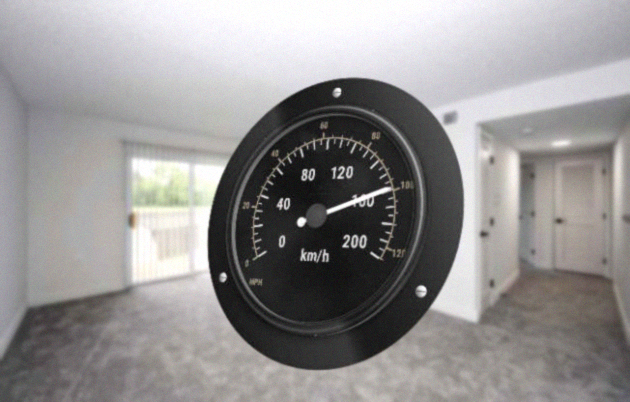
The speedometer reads 160 km/h
